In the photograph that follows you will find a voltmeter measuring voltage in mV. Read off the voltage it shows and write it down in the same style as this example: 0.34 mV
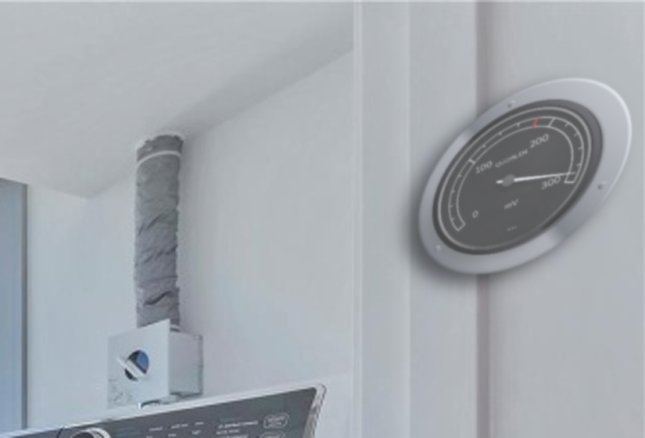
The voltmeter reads 290 mV
